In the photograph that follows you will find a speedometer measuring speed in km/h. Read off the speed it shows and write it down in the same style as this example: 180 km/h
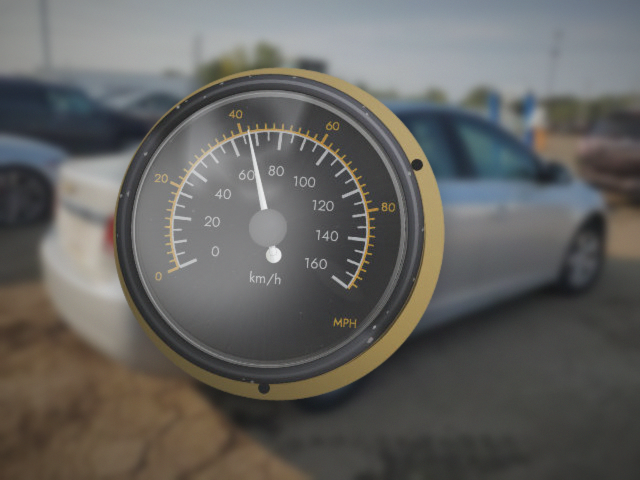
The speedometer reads 67.5 km/h
